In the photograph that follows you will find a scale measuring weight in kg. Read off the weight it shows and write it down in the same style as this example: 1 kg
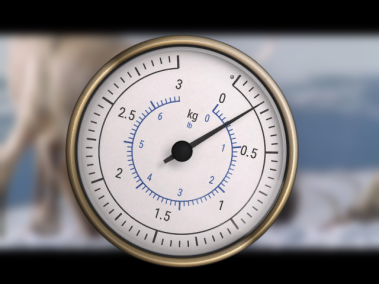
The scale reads 0.2 kg
